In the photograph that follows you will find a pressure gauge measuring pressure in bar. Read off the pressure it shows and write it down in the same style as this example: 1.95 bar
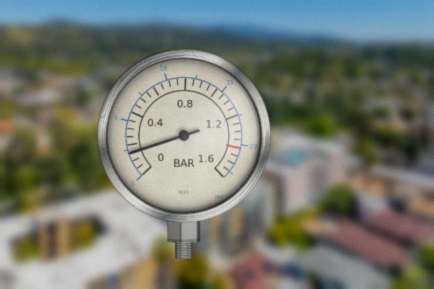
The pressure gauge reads 0.15 bar
